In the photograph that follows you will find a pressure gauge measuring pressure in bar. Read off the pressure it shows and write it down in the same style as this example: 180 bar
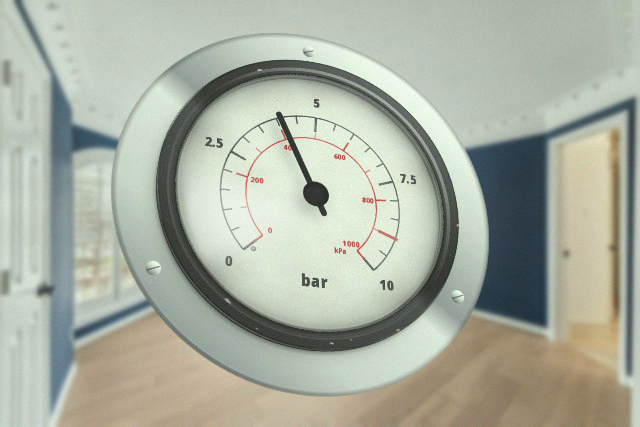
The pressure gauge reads 4 bar
